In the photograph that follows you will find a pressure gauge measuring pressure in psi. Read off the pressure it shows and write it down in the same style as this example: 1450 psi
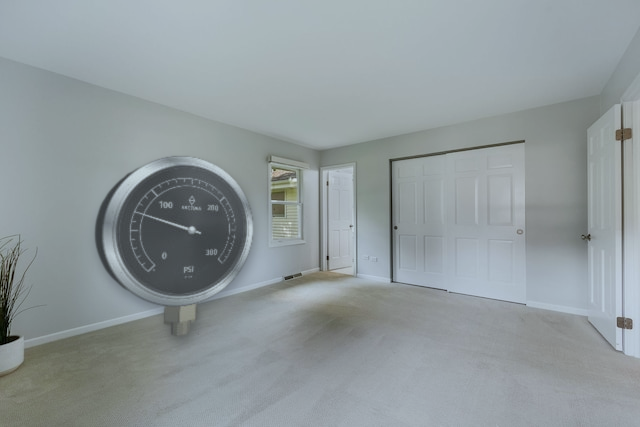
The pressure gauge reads 70 psi
